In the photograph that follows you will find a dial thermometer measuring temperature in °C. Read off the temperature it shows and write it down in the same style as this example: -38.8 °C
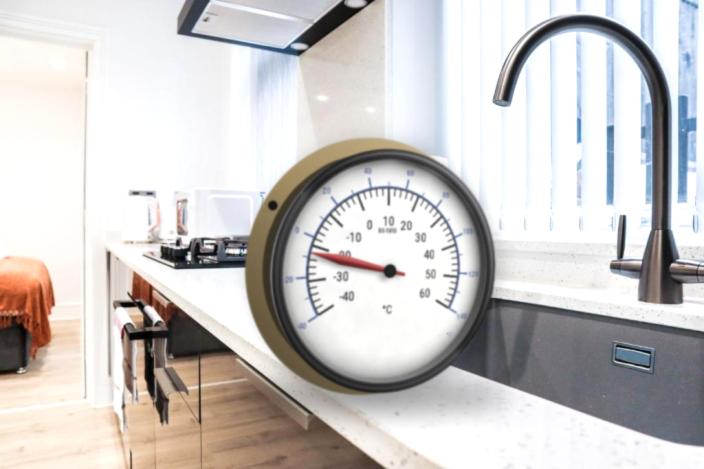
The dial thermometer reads -22 °C
